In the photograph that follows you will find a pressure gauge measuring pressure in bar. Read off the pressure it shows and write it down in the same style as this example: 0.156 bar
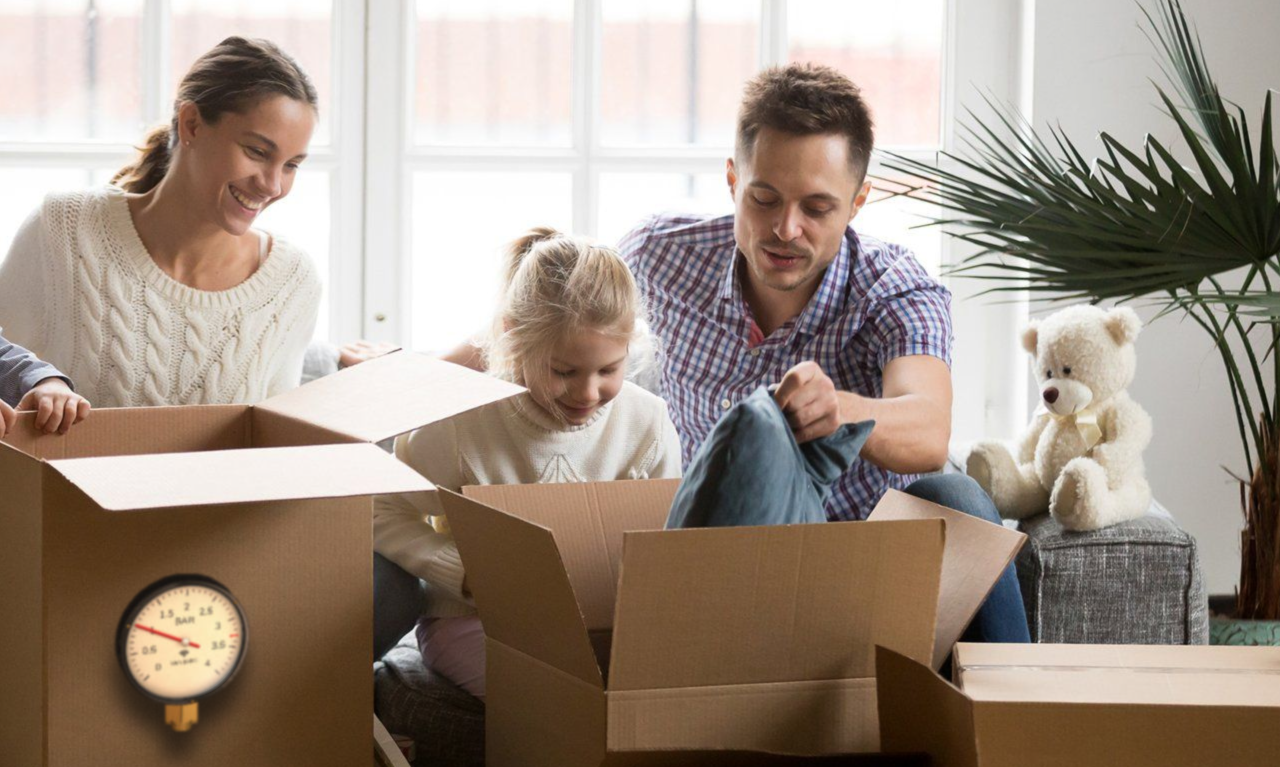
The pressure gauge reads 1 bar
